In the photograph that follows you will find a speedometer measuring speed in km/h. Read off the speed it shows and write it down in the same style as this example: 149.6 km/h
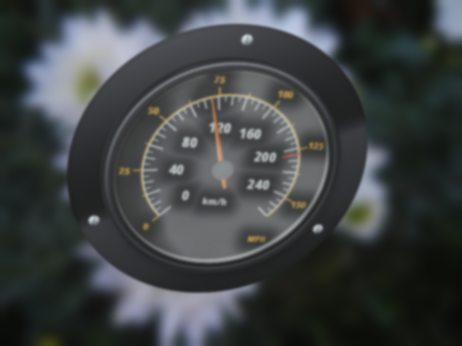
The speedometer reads 115 km/h
